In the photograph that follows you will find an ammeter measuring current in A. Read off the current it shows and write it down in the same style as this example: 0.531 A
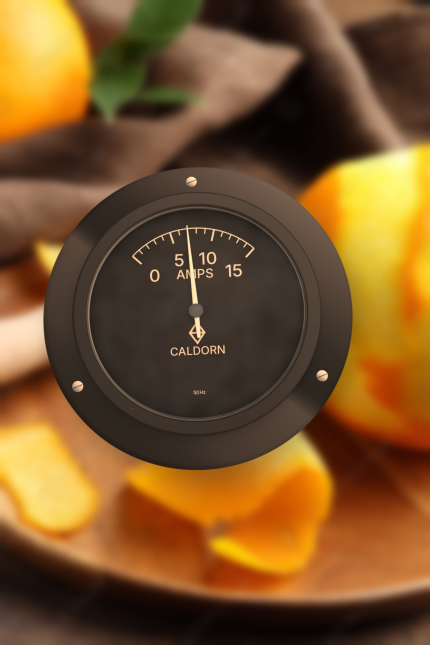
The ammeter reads 7 A
